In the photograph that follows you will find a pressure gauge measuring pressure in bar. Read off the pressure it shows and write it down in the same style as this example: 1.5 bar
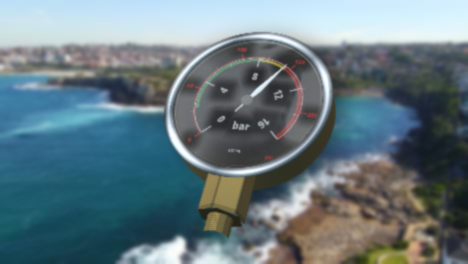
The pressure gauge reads 10 bar
